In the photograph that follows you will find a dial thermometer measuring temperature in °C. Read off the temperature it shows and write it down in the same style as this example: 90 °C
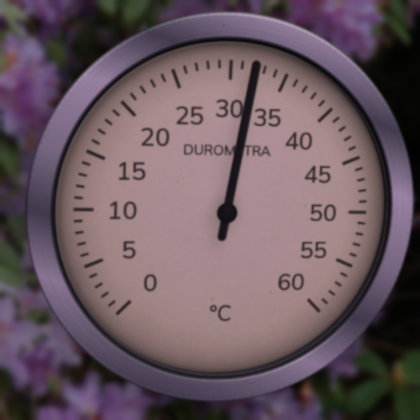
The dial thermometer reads 32 °C
